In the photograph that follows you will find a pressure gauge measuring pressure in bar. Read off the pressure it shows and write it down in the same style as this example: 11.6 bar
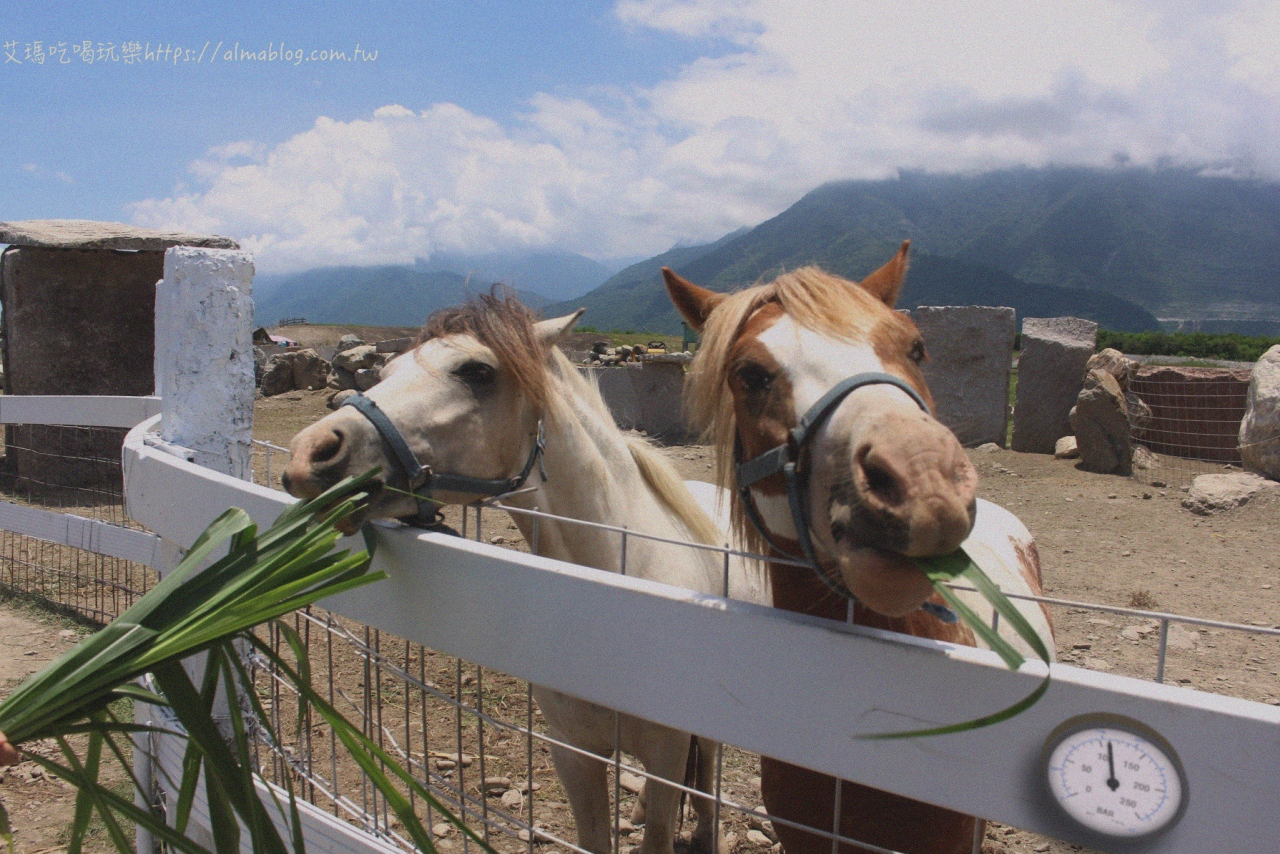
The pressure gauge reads 110 bar
